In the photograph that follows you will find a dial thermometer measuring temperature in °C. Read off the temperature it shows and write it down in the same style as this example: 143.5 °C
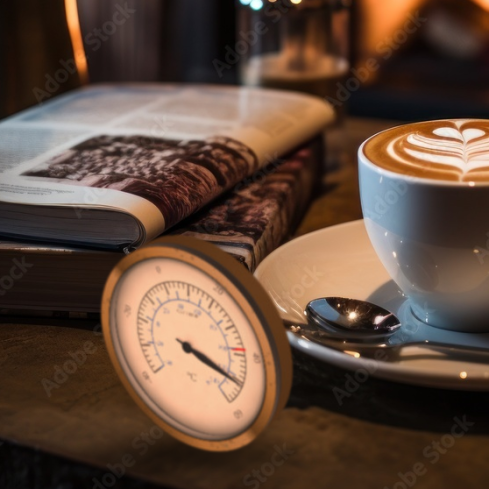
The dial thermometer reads 50 °C
